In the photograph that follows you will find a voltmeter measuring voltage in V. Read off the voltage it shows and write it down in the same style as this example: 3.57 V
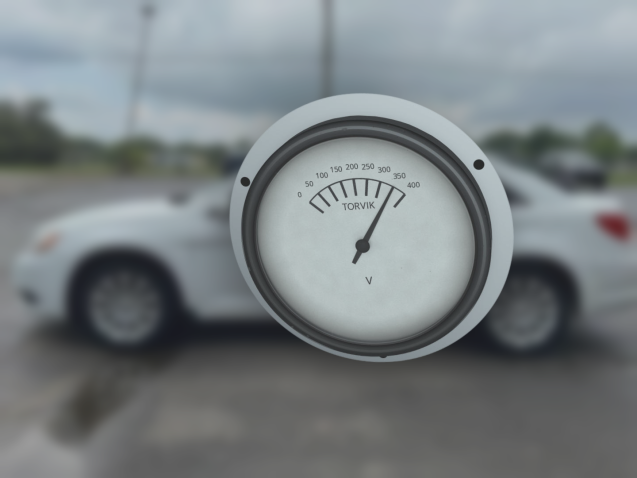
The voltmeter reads 350 V
